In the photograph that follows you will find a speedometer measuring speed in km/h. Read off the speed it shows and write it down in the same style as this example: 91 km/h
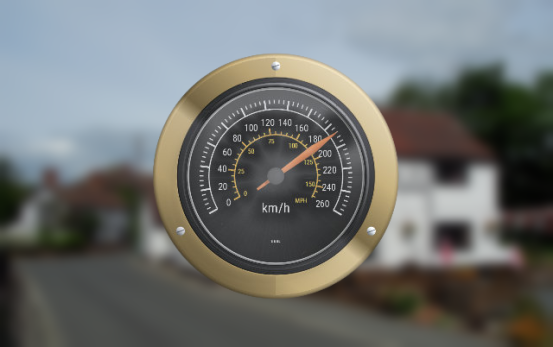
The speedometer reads 188 km/h
